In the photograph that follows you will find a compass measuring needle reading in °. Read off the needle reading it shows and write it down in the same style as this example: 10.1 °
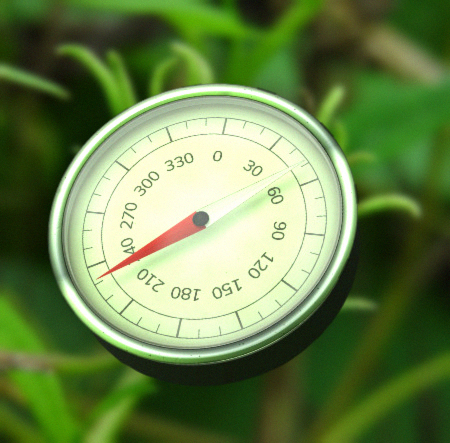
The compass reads 230 °
